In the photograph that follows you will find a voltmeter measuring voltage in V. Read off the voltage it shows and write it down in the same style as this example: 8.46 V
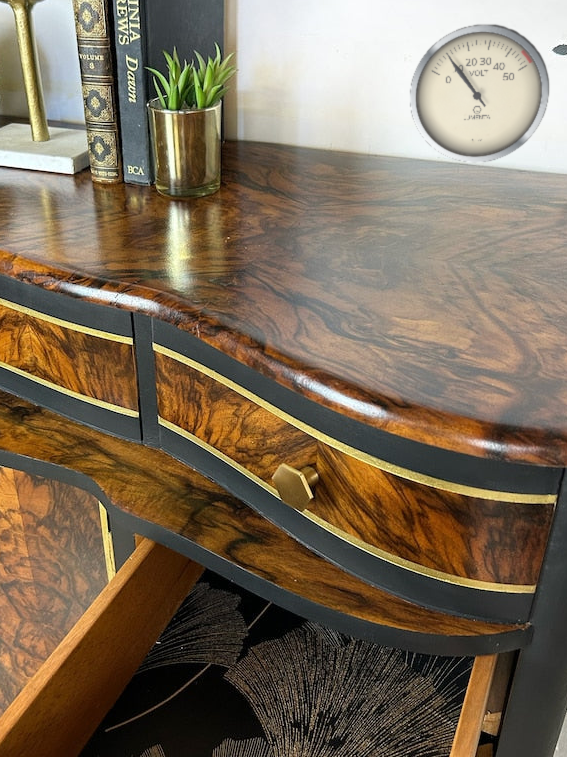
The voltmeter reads 10 V
